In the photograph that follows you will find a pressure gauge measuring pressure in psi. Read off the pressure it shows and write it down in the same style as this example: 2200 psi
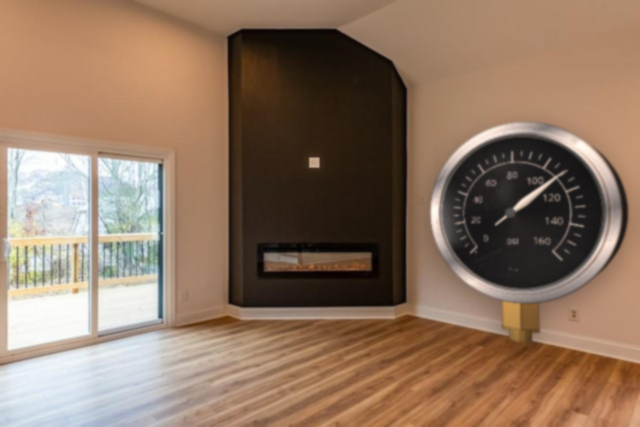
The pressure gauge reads 110 psi
